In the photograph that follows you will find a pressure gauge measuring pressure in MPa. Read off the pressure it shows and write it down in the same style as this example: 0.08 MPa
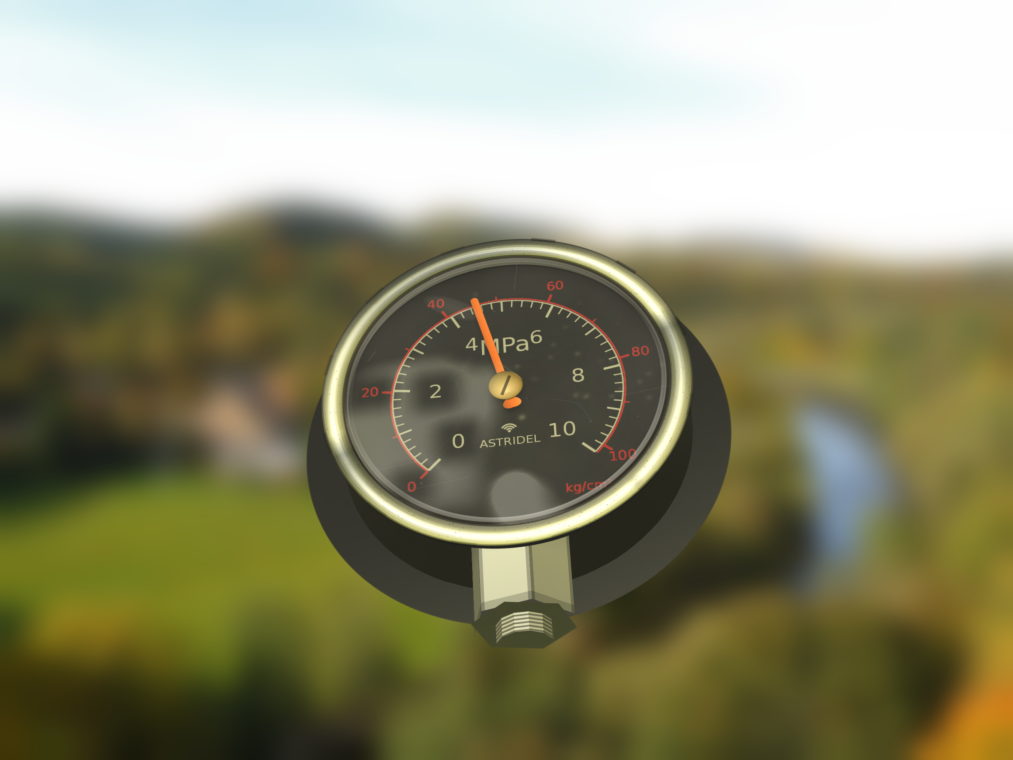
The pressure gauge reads 4.5 MPa
